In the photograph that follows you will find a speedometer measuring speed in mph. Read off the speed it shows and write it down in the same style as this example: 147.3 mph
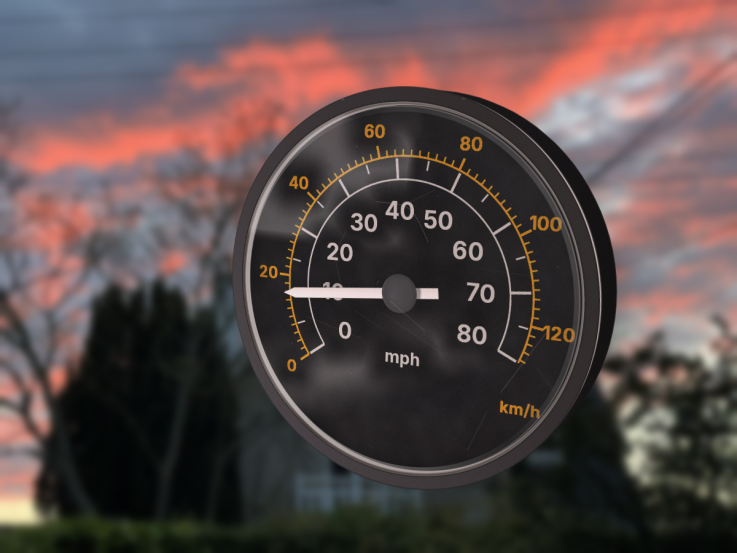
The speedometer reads 10 mph
